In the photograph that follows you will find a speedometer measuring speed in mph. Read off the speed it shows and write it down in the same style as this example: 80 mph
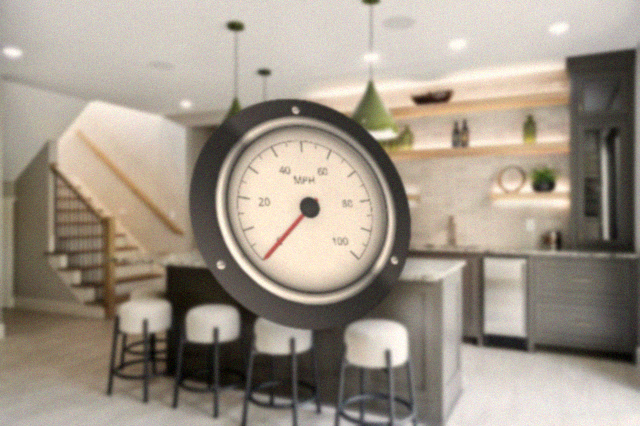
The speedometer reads 0 mph
